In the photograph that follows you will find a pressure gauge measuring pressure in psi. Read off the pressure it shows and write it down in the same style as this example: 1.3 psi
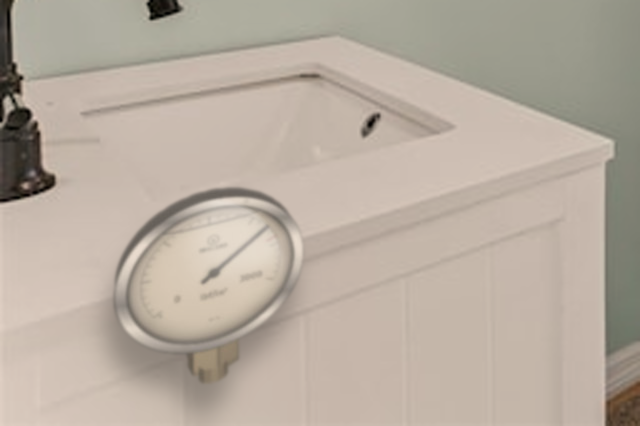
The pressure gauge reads 2200 psi
